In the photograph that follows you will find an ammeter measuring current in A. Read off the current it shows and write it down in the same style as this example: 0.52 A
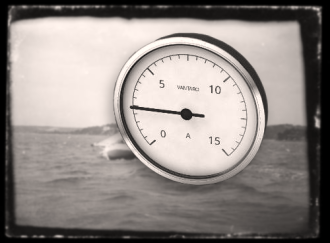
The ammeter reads 2.5 A
